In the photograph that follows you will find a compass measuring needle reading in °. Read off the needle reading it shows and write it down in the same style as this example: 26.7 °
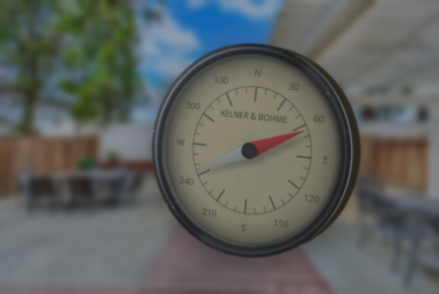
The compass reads 65 °
